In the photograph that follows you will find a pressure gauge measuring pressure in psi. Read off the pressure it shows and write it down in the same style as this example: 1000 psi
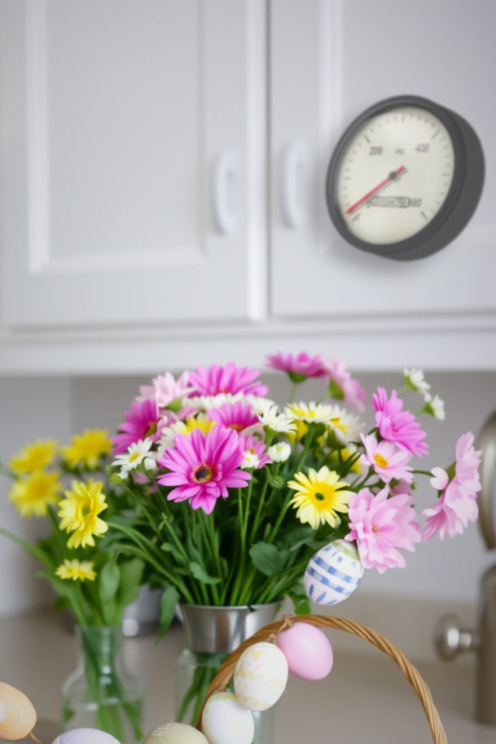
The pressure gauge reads 20 psi
